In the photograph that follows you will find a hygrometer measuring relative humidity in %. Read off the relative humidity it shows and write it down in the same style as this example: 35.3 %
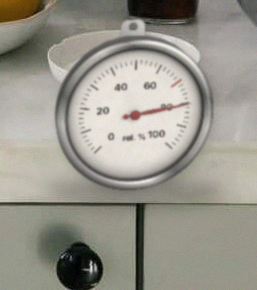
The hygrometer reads 80 %
